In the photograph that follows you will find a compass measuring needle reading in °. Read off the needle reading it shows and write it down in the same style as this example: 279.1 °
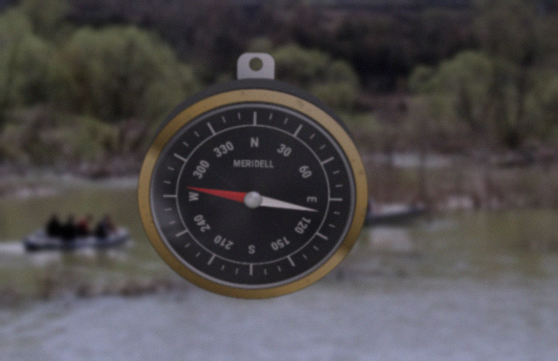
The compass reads 280 °
